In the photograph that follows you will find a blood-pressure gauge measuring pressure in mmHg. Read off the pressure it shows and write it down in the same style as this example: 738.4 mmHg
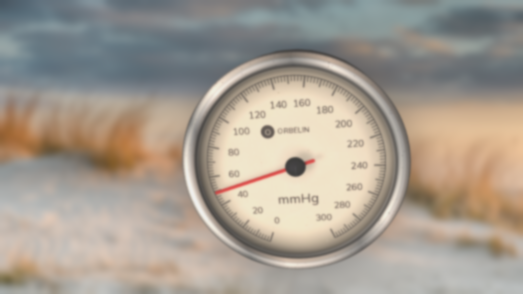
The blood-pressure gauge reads 50 mmHg
